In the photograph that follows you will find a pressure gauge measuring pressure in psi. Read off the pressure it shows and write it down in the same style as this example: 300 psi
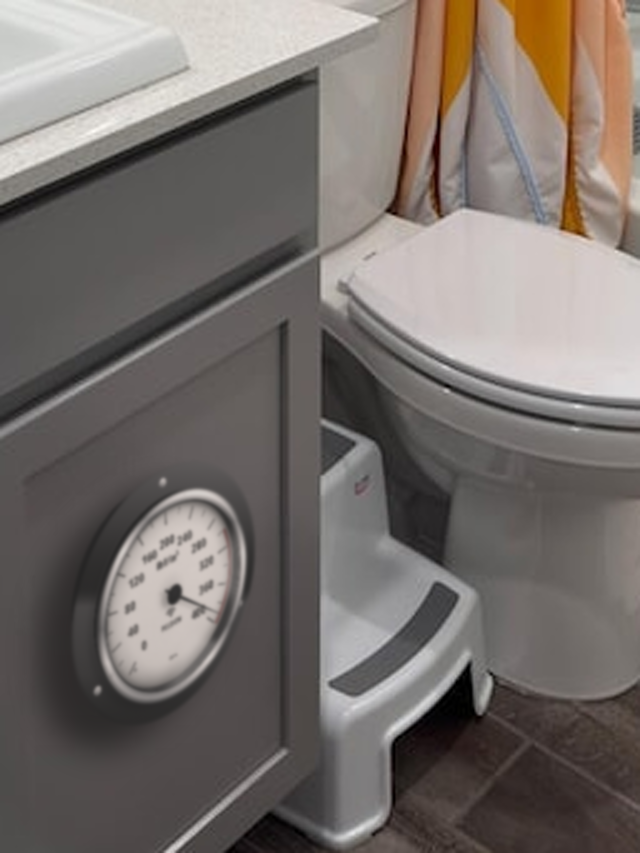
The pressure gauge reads 390 psi
